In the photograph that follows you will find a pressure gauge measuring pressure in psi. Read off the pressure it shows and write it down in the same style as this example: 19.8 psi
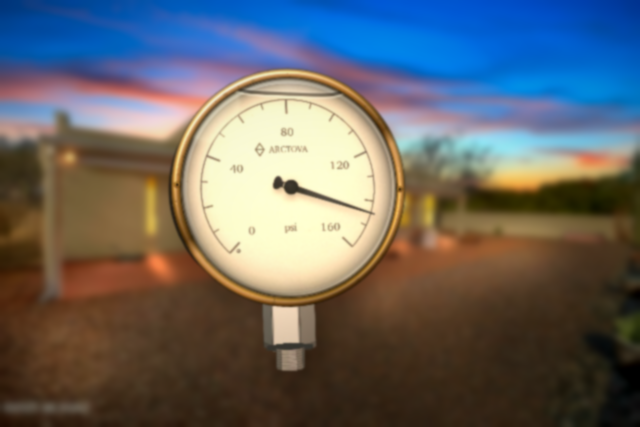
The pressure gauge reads 145 psi
